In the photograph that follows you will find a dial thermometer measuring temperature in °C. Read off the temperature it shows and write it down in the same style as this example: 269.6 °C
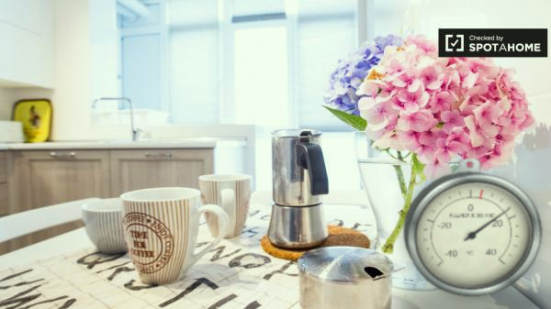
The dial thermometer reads 16 °C
